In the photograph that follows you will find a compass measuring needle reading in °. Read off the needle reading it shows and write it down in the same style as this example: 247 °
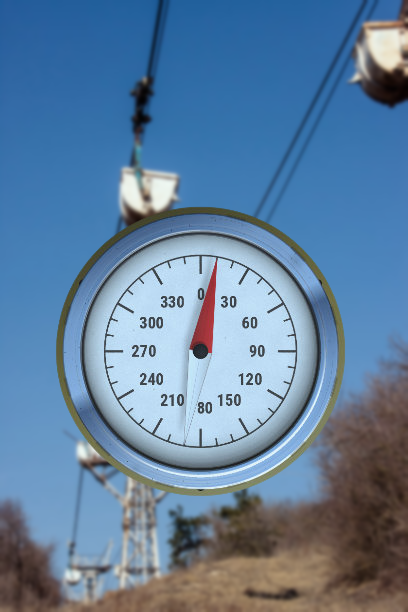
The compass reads 10 °
